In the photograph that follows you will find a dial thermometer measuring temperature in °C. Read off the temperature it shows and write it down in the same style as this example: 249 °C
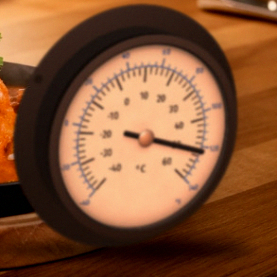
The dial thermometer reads 50 °C
